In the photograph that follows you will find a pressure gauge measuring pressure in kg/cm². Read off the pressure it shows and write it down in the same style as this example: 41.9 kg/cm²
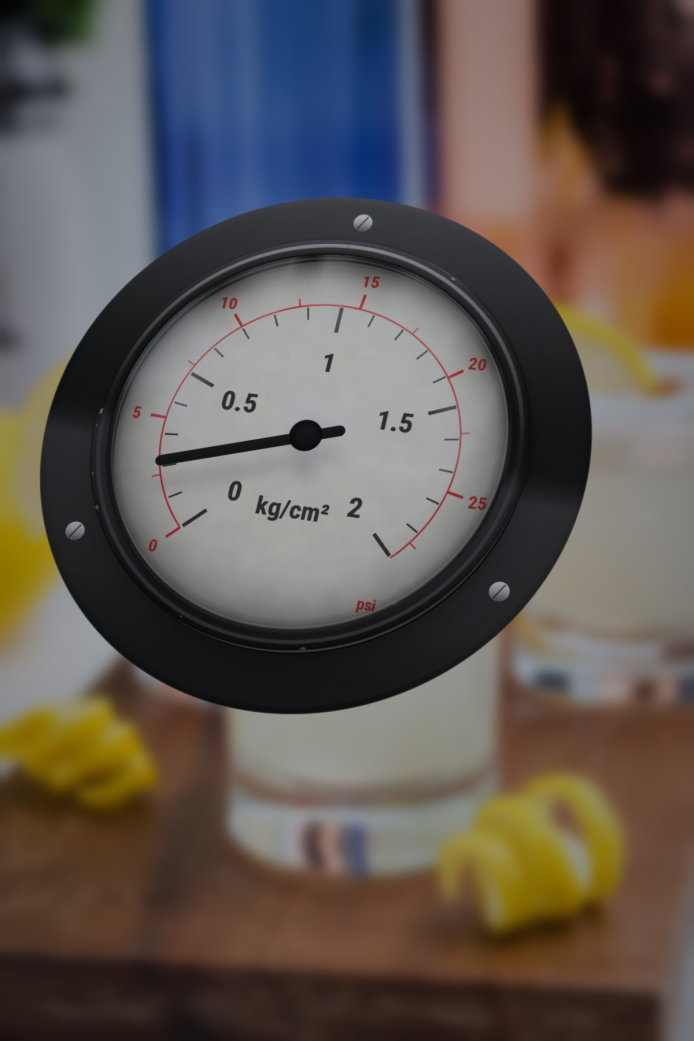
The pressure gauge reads 0.2 kg/cm²
